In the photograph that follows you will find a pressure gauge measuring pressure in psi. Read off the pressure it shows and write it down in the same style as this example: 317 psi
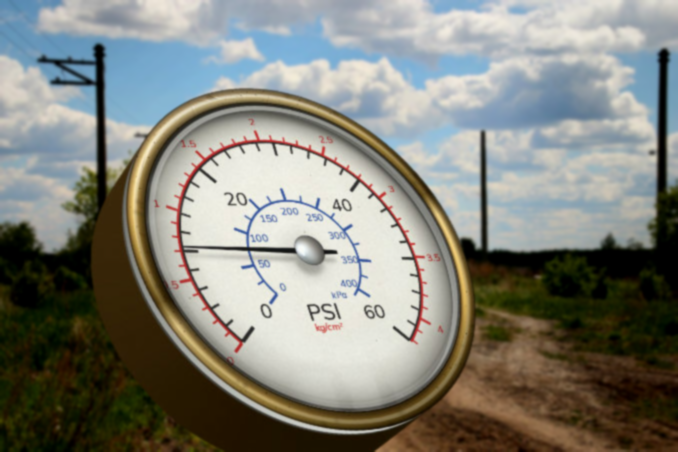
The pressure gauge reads 10 psi
